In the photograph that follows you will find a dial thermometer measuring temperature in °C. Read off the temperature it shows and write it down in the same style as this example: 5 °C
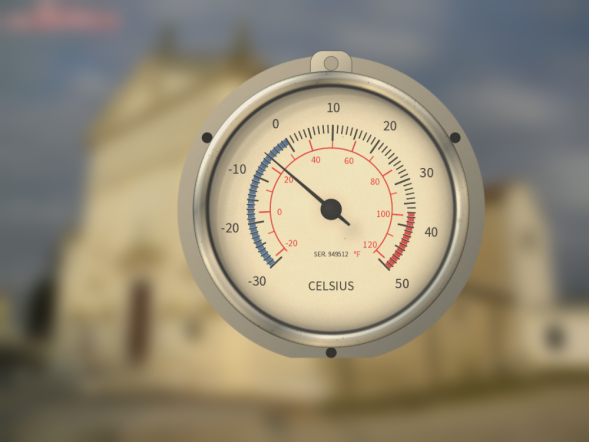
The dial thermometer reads -5 °C
